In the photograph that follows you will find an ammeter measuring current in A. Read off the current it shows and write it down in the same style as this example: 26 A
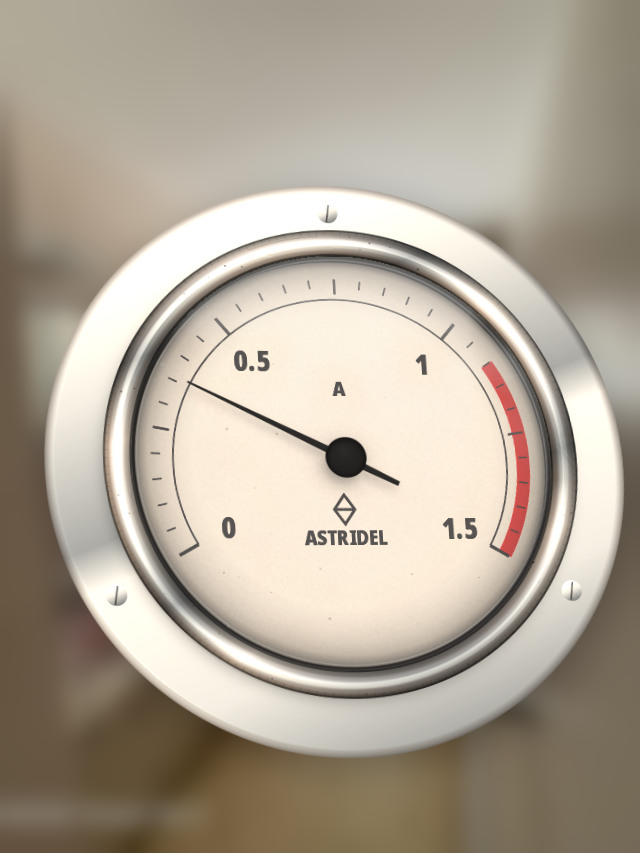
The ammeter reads 0.35 A
